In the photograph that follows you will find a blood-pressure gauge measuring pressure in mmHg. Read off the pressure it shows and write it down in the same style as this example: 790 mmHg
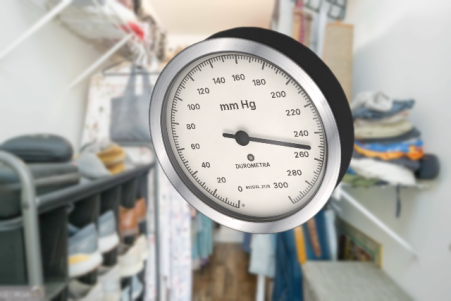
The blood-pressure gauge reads 250 mmHg
